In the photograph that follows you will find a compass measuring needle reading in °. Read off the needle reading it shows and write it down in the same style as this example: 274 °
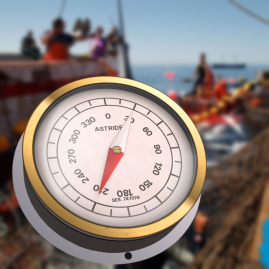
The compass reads 210 °
